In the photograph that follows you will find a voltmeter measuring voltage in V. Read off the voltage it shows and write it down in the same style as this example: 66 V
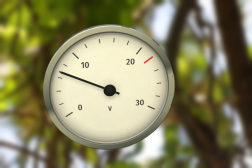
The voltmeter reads 7 V
